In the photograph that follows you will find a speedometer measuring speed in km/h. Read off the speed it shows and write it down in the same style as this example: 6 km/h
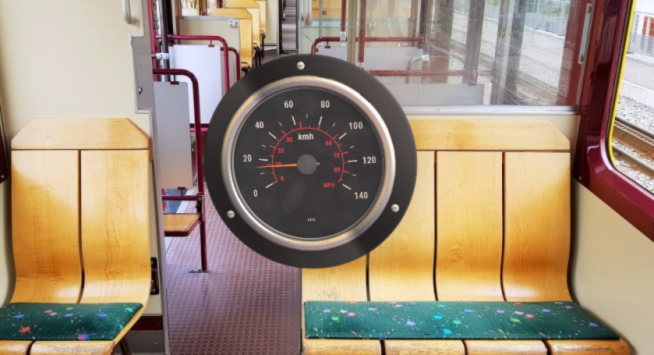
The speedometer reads 15 km/h
